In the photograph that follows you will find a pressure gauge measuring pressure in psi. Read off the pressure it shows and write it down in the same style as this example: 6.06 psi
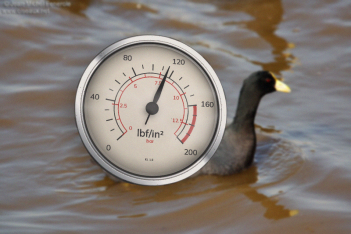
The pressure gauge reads 115 psi
